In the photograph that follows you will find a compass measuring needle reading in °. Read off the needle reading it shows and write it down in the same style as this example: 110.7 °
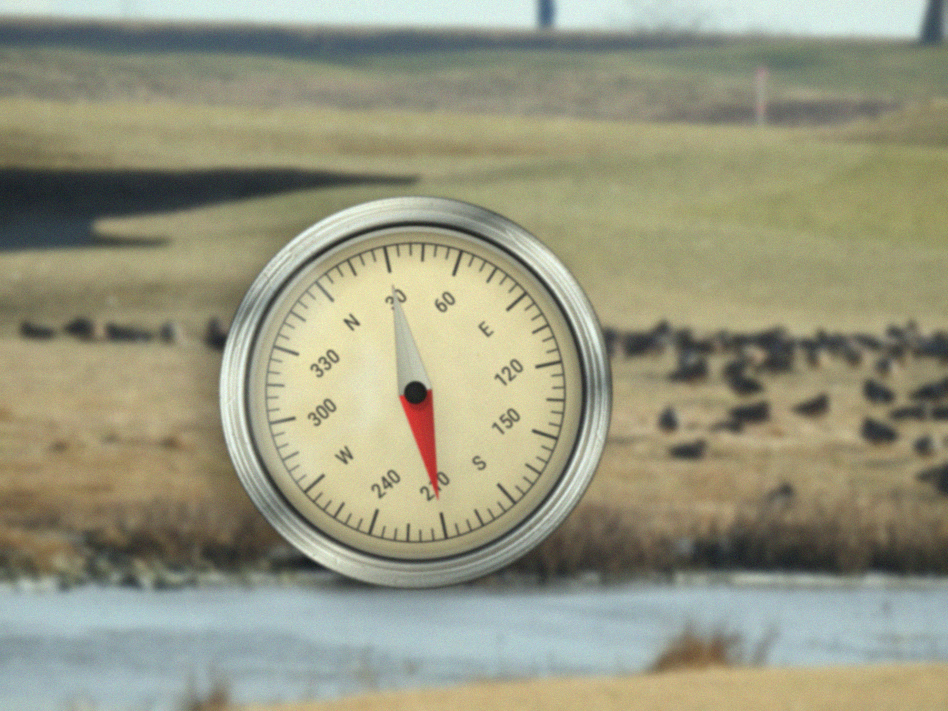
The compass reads 210 °
